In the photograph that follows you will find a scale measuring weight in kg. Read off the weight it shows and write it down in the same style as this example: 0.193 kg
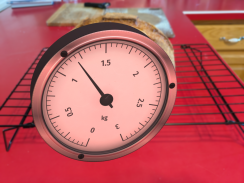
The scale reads 1.2 kg
